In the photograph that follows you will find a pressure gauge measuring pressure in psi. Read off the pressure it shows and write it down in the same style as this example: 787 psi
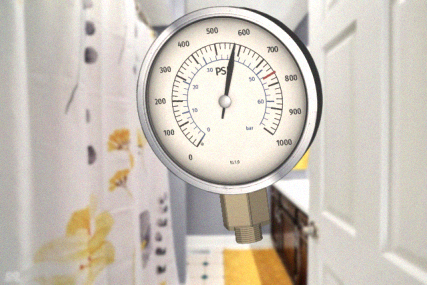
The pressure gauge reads 580 psi
